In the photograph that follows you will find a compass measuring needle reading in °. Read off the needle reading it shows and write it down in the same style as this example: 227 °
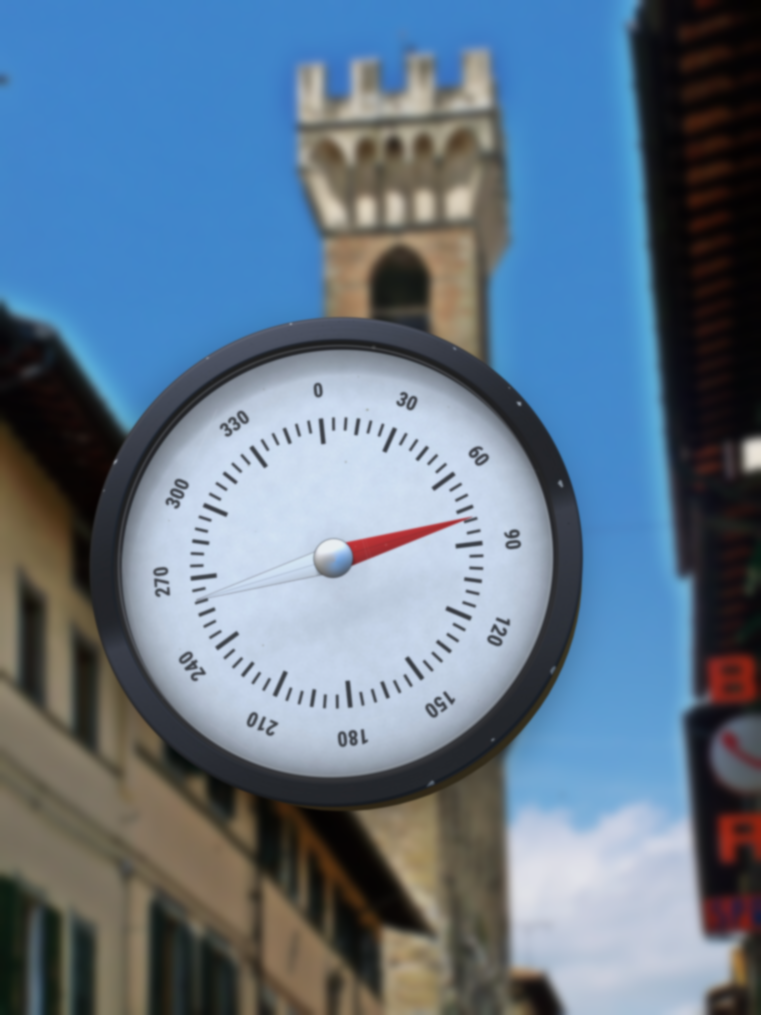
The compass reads 80 °
